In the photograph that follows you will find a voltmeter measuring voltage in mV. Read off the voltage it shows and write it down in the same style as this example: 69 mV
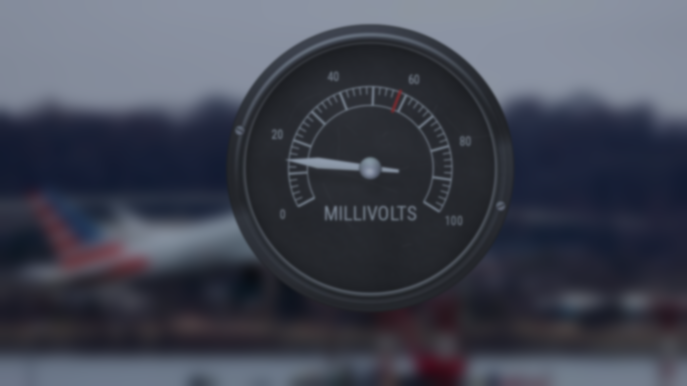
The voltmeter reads 14 mV
